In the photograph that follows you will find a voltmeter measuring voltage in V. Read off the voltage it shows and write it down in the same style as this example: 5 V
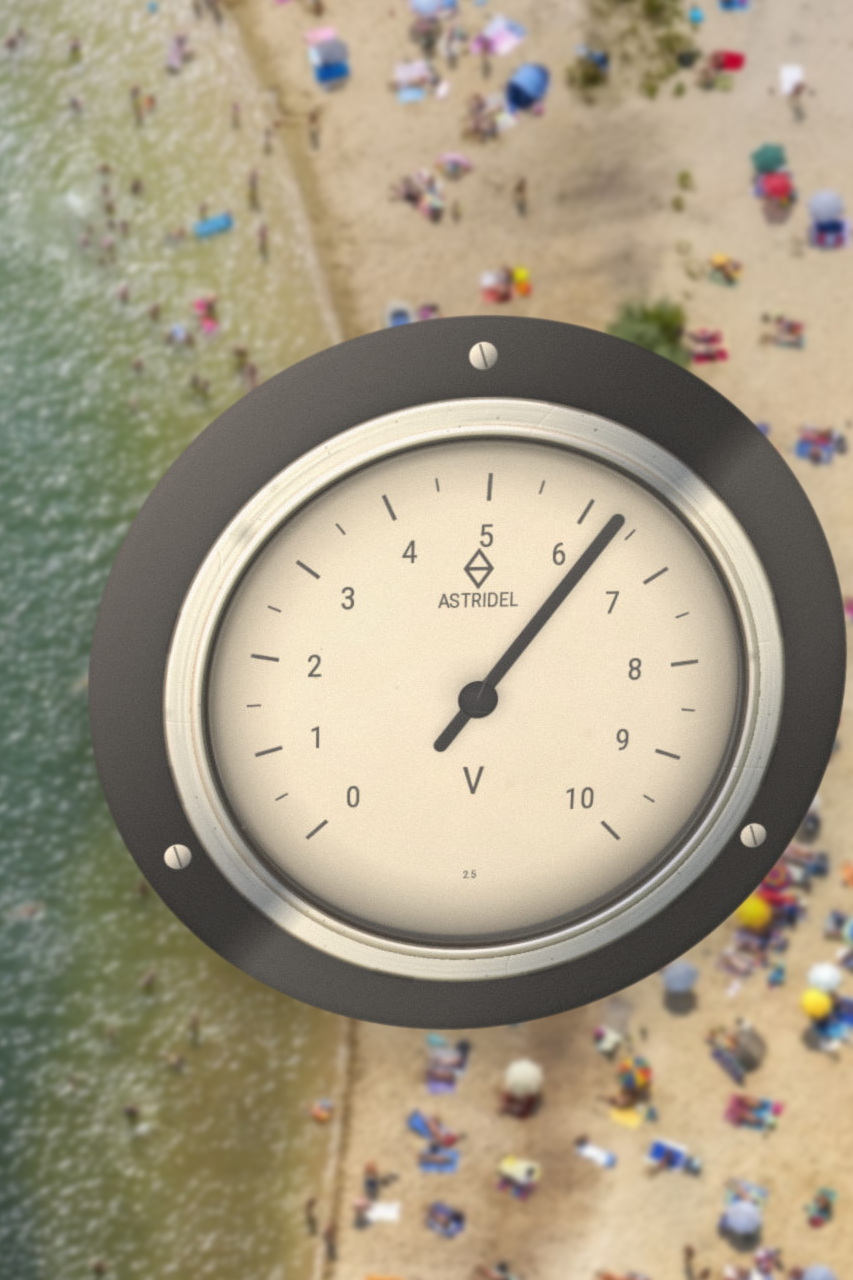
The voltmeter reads 6.25 V
